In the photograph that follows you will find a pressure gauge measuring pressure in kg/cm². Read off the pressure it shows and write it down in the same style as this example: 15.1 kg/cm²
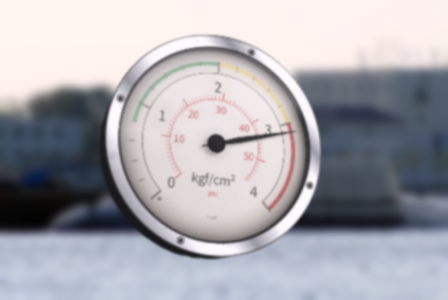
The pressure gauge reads 3.1 kg/cm²
